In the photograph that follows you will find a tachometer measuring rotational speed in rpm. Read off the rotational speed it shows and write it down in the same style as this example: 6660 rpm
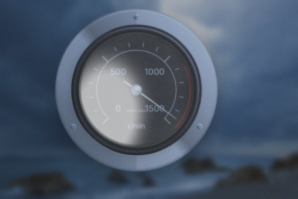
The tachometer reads 1450 rpm
